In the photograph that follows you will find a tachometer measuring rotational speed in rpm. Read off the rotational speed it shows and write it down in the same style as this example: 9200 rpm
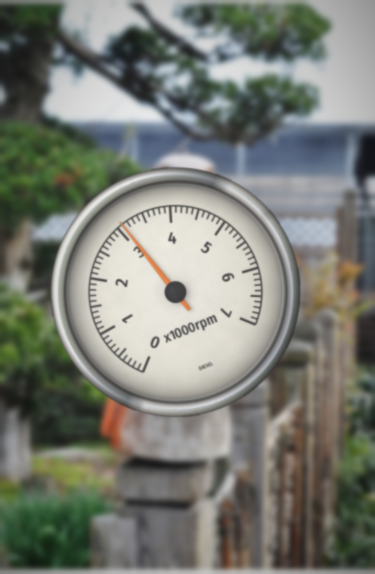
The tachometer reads 3100 rpm
